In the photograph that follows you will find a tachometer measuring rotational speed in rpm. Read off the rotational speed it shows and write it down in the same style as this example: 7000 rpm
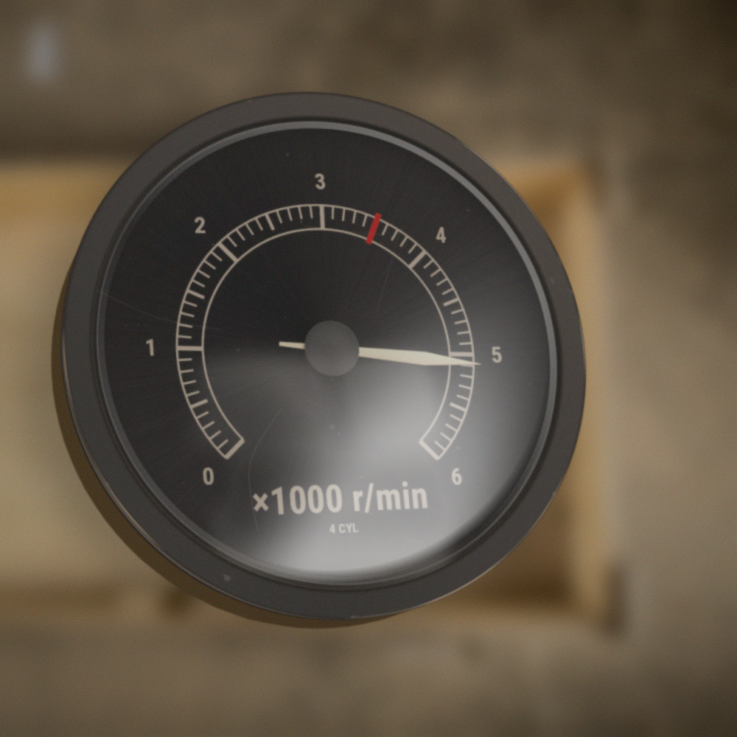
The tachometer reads 5100 rpm
